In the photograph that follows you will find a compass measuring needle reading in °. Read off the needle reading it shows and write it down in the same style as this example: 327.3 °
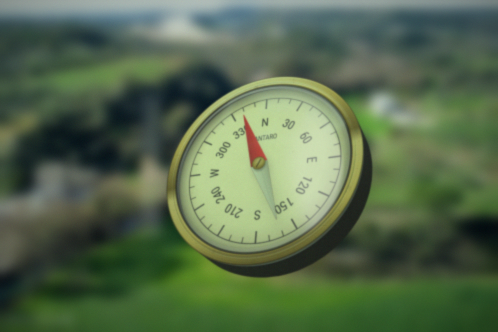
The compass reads 340 °
